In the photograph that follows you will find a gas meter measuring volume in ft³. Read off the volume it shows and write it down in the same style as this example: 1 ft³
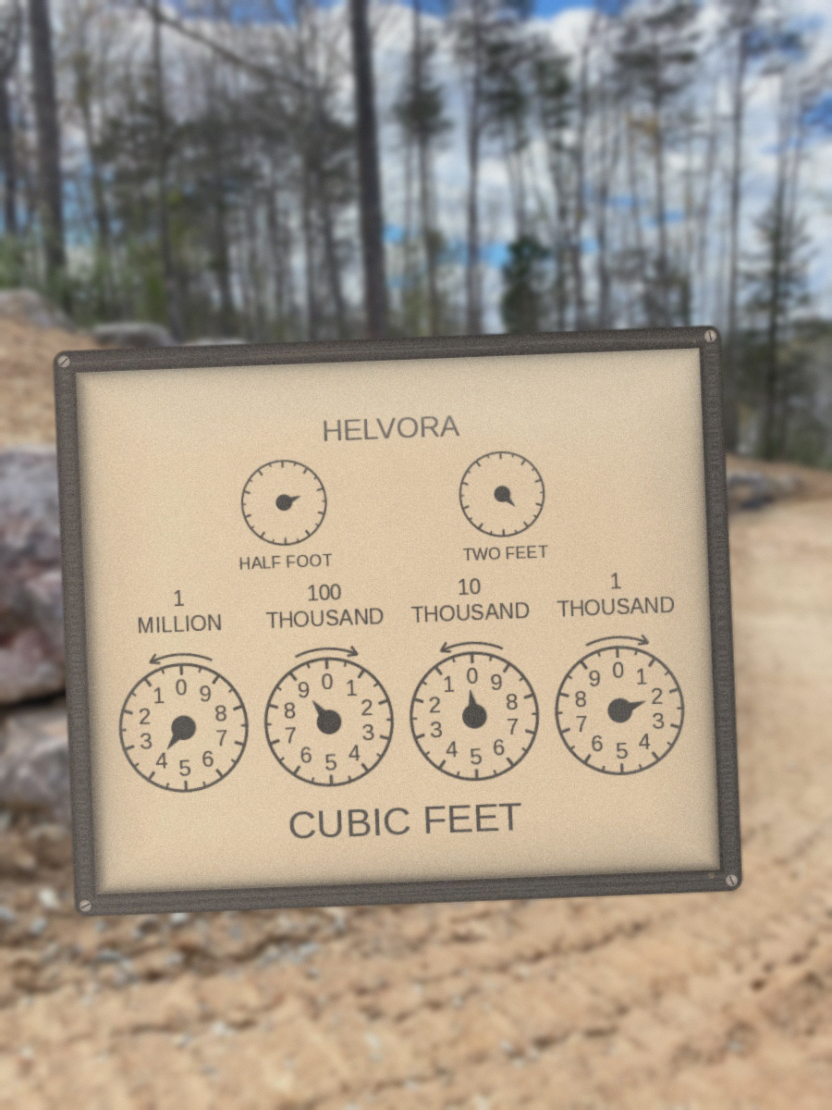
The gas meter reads 390200 ft³
